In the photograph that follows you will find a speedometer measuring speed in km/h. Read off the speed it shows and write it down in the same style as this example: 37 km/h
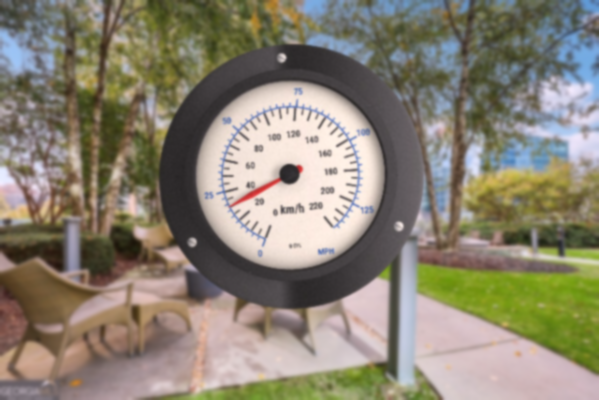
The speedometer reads 30 km/h
